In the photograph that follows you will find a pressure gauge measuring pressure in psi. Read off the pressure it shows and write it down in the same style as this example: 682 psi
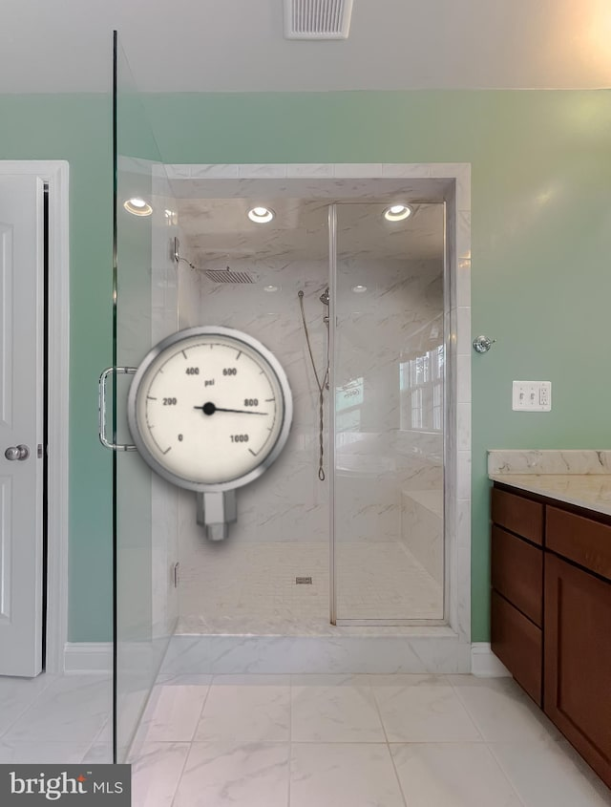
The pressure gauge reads 850 psi
